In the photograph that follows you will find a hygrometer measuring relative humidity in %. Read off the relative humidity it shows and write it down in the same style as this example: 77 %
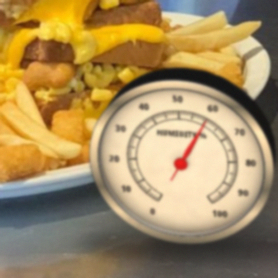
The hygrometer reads 60 %
